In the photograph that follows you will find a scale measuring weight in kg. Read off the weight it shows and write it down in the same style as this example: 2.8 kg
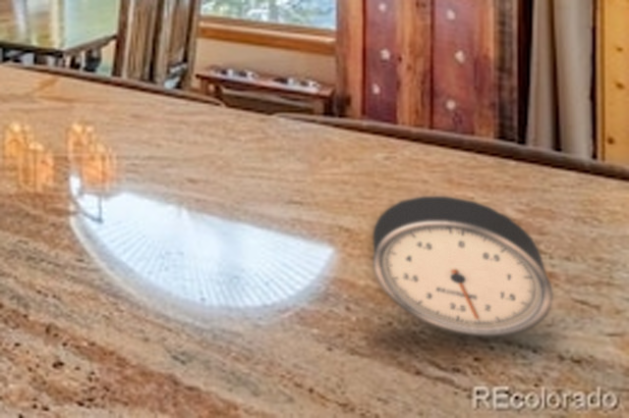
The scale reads 2.25 kg
